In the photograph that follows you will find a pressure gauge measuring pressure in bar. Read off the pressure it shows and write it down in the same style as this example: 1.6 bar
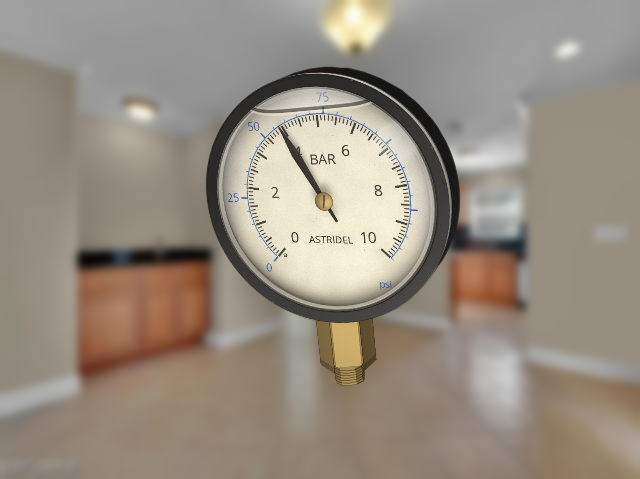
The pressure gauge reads 4 bar
